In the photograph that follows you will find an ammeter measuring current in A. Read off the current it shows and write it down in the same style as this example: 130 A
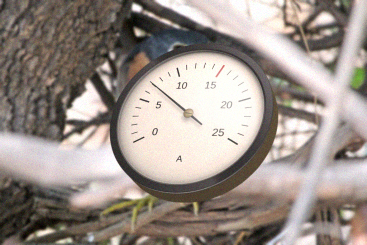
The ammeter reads 7 A
